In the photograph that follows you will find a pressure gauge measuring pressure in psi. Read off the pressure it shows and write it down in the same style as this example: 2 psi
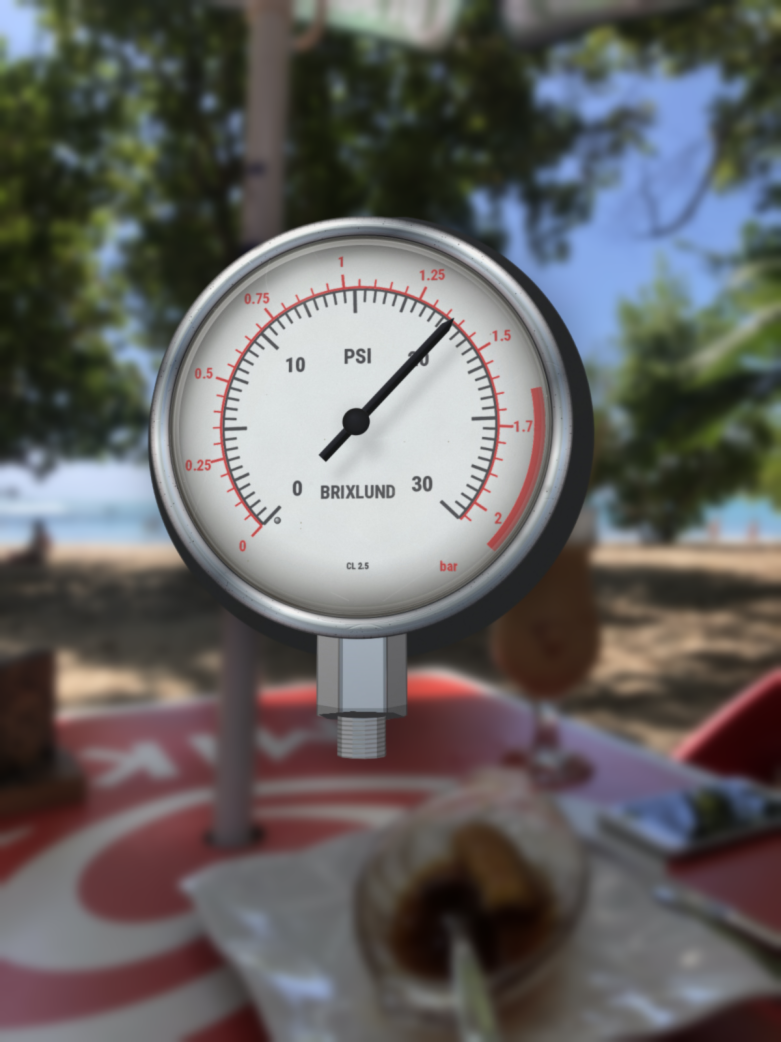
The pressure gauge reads 20 psi
